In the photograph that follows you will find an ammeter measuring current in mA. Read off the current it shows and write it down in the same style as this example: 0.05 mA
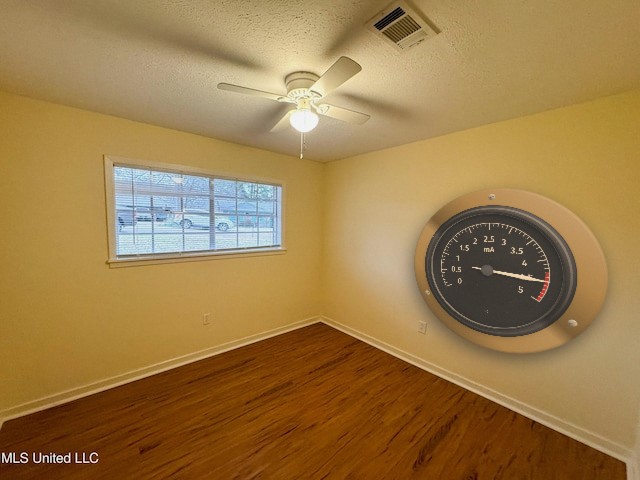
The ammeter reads 4.5 mA
